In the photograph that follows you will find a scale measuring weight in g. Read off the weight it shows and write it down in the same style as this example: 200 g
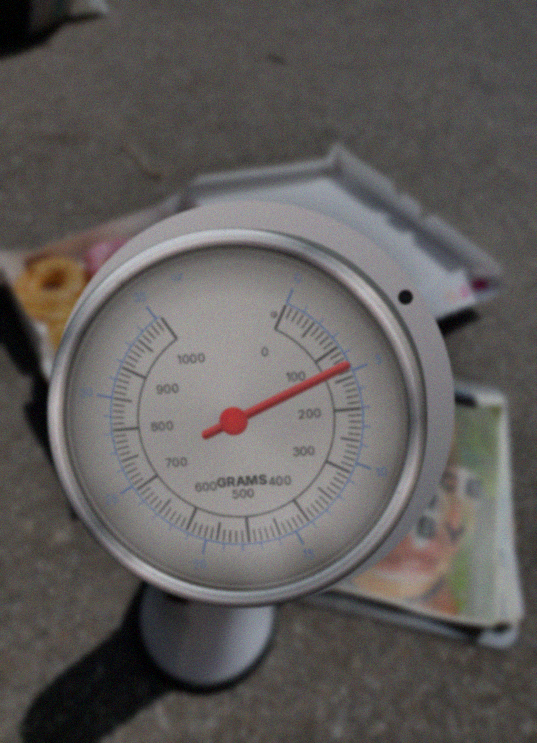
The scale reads 130 g
